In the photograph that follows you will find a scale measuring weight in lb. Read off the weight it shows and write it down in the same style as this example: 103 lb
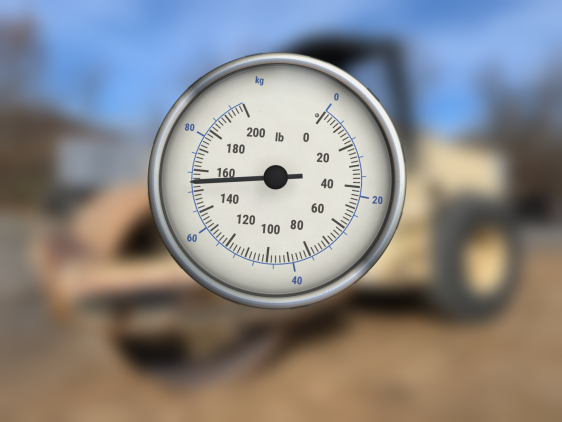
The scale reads 154 lb
